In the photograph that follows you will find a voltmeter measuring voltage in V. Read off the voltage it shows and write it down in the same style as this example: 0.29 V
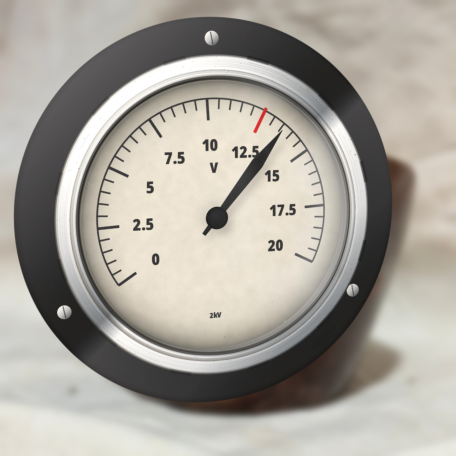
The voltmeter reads 13.5 V
